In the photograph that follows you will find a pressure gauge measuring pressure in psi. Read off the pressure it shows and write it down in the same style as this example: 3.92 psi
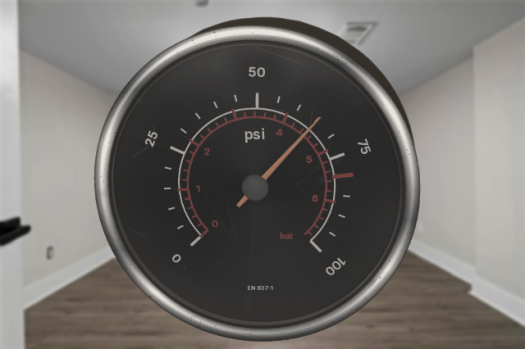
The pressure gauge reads 65 psi
